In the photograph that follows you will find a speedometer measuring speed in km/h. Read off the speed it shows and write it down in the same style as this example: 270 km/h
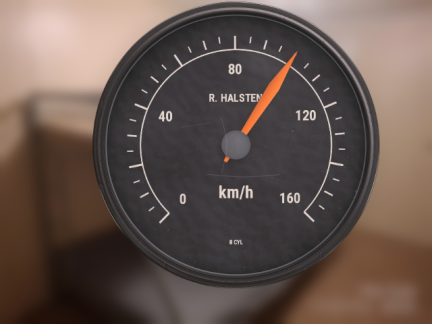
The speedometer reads 100 km/h
